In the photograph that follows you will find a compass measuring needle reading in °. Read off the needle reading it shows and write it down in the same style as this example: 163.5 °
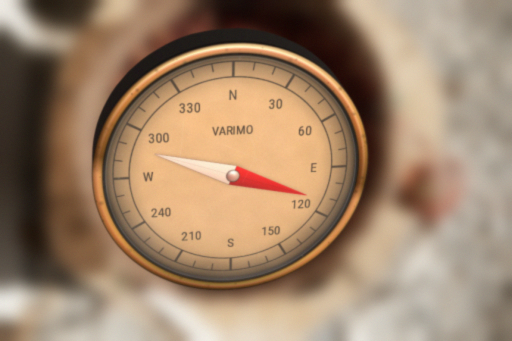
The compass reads 110 °
